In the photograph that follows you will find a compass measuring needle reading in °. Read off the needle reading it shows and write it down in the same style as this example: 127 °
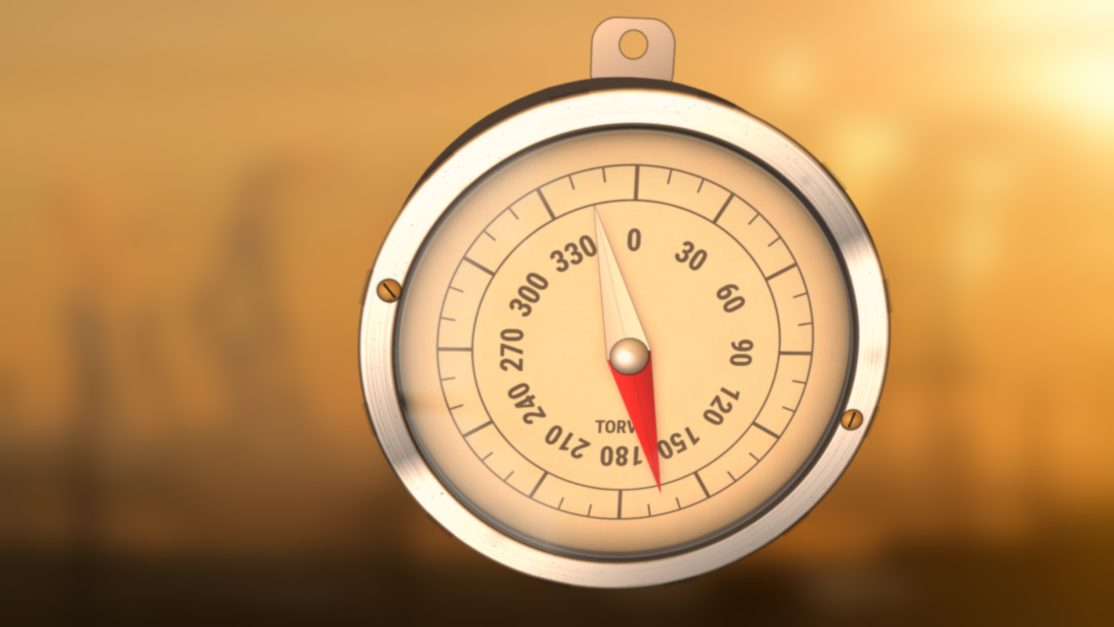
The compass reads 165 °
